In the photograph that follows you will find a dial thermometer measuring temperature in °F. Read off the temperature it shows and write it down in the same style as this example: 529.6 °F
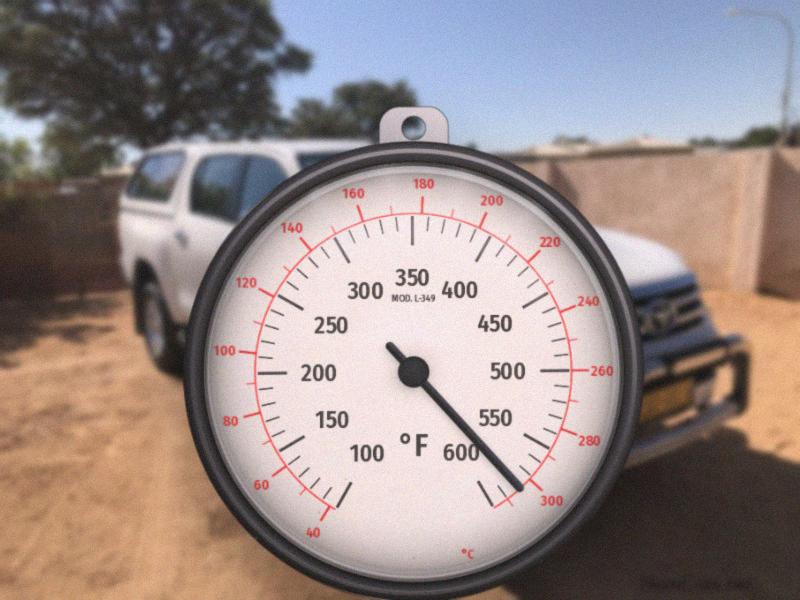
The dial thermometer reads 580 °F
